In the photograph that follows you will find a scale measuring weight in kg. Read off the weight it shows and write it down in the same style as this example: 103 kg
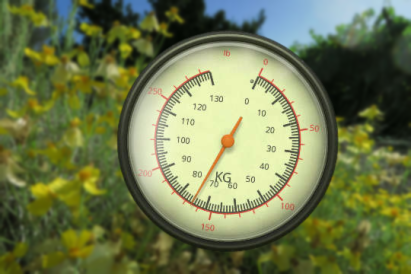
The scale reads 75 kg
